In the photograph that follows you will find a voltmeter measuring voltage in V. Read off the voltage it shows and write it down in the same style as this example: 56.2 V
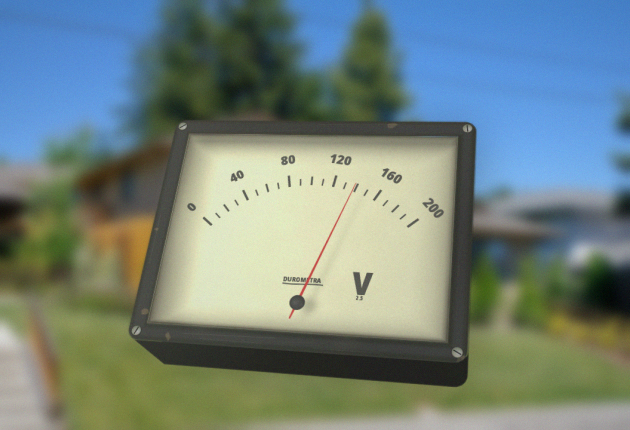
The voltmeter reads 140 V
